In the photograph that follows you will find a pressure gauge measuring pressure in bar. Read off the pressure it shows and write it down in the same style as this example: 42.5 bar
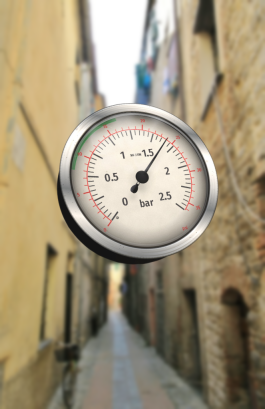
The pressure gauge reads 1.65 bar
